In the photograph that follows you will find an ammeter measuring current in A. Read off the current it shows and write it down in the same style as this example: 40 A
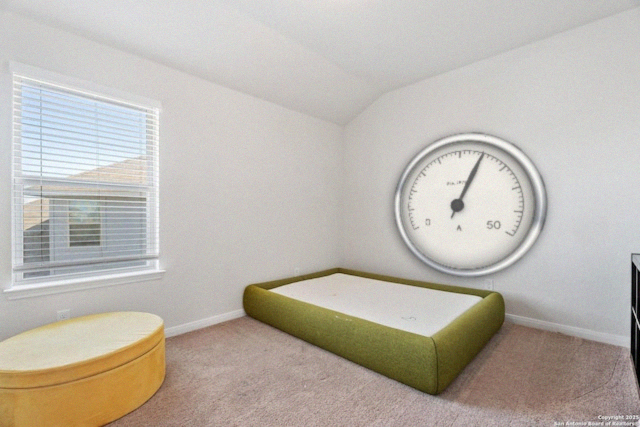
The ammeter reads 30 A
